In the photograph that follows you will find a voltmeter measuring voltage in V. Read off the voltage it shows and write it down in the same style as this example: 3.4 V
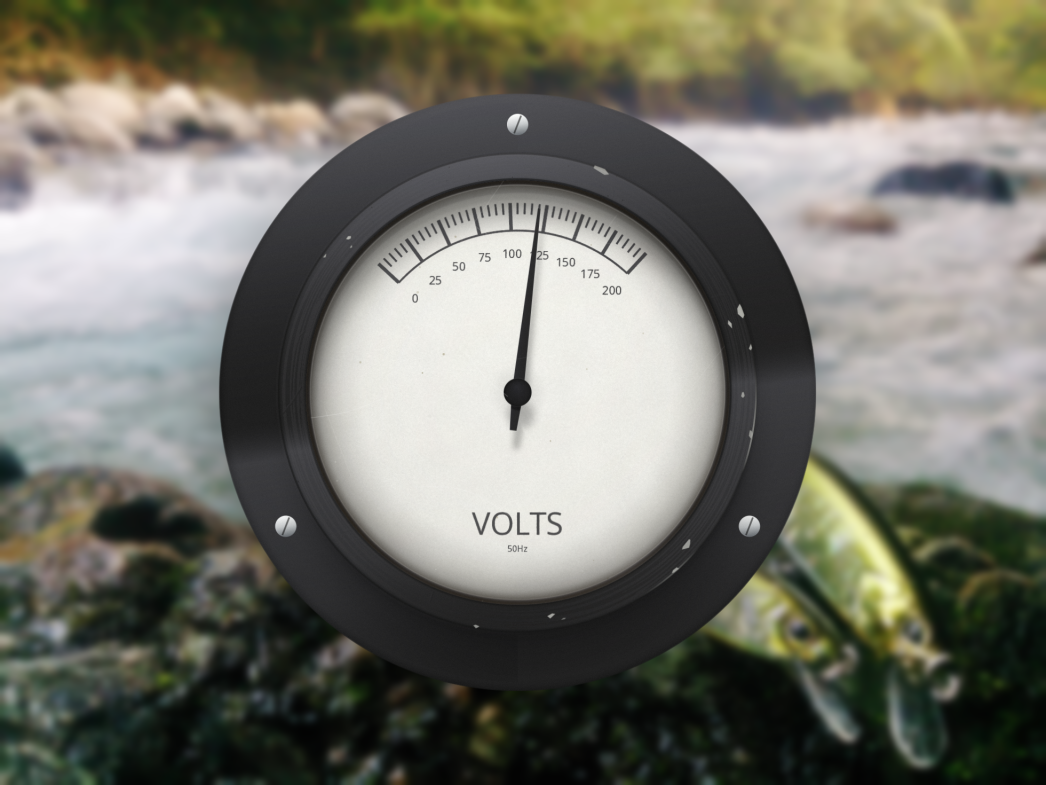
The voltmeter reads 120 V
